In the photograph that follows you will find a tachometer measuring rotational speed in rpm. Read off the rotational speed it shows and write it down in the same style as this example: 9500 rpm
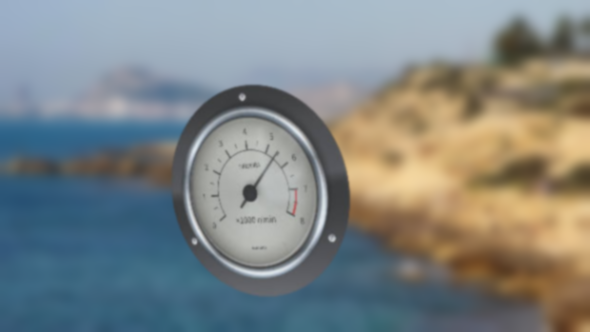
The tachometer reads 5500 rpm
